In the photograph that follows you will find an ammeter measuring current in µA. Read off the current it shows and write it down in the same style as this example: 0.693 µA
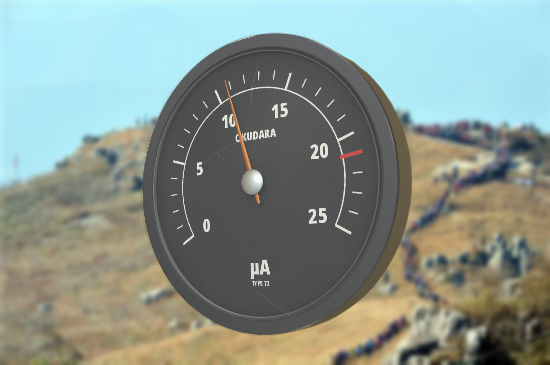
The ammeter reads 11 µA
